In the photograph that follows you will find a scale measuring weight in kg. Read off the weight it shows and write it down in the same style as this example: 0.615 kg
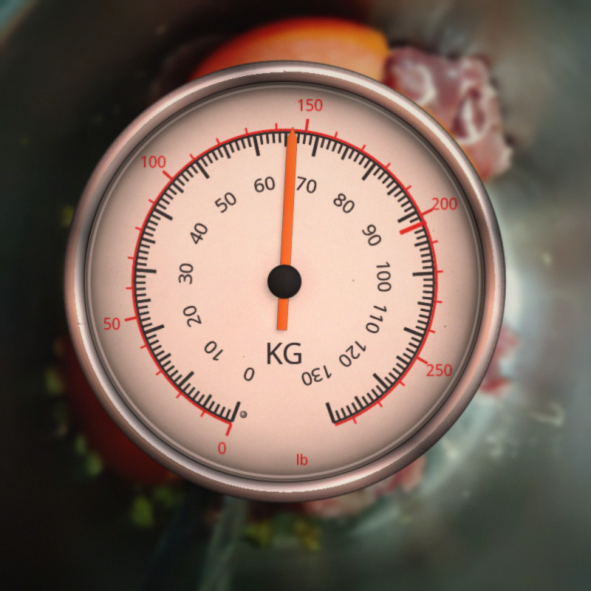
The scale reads 66 kg
